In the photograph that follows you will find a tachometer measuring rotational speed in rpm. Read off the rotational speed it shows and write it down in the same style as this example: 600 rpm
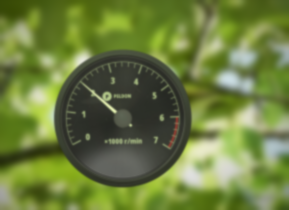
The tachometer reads 2000 rpm
